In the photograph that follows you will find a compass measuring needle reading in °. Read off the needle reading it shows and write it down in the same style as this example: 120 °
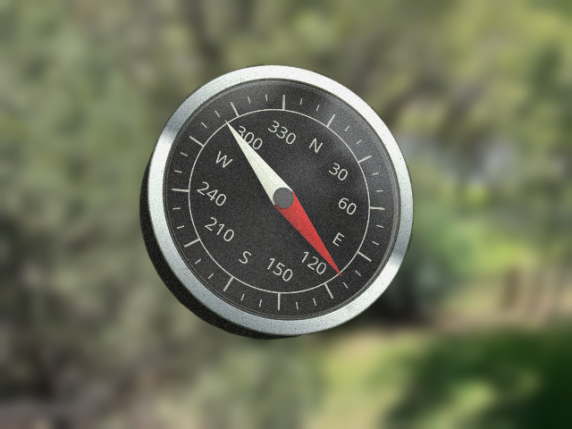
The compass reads 110 °
